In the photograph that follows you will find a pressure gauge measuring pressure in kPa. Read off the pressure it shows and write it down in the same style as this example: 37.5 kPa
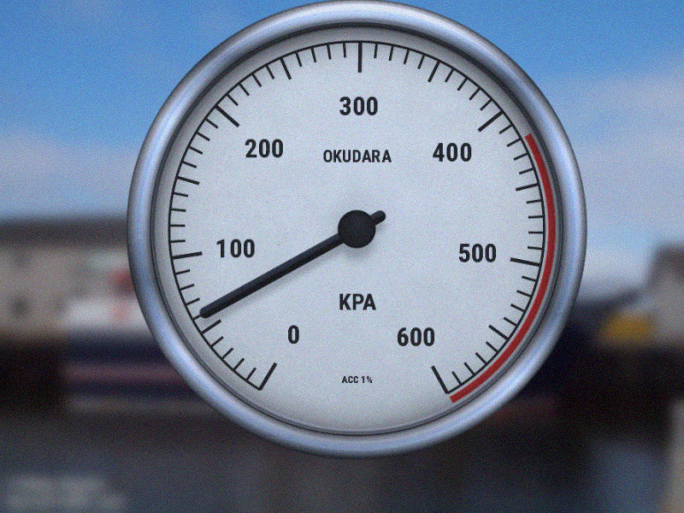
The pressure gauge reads 60 kPa
